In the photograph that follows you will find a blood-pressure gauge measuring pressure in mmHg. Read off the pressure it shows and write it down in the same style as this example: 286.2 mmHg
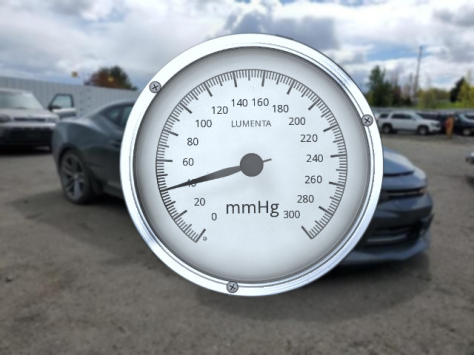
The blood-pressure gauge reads 40 mmHg
